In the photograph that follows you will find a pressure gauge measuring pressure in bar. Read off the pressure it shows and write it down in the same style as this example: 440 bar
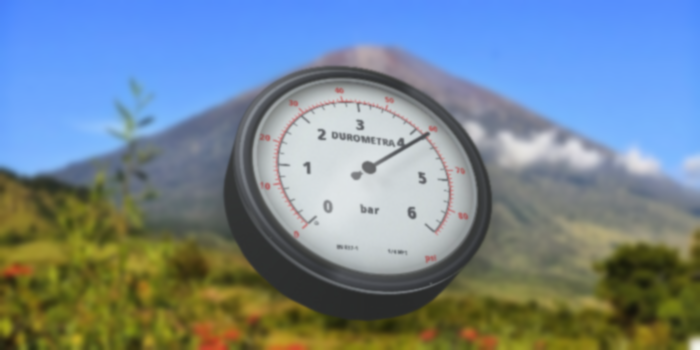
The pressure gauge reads 4.2 bar
